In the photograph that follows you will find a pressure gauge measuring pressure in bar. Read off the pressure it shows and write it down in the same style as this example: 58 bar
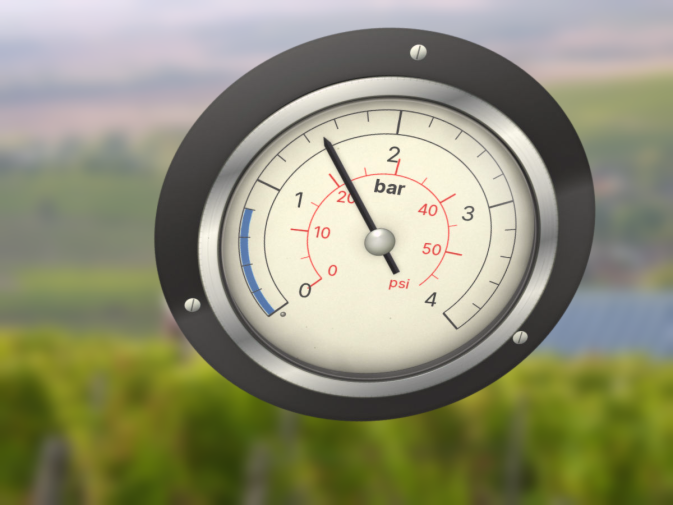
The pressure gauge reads 1.5 bar
